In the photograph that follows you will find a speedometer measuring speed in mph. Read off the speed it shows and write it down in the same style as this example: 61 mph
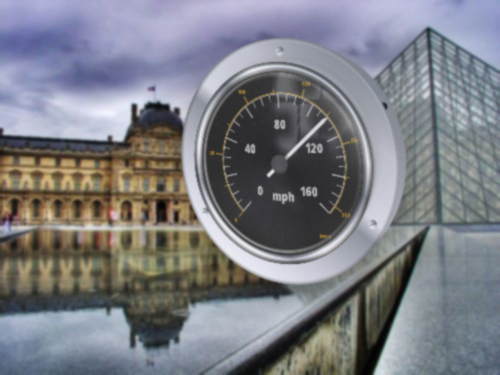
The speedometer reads 110 mph
